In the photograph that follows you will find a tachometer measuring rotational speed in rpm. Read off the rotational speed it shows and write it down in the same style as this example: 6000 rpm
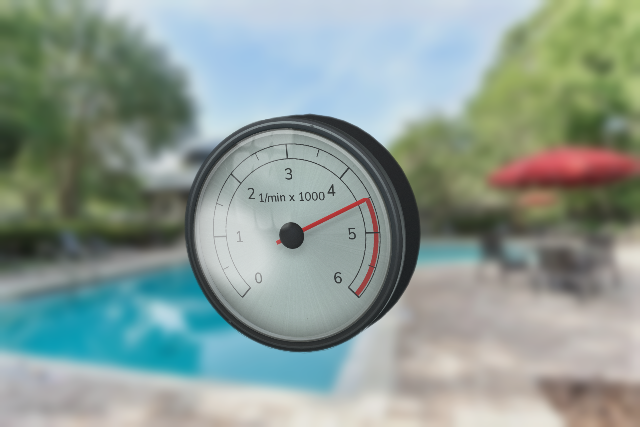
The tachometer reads 4500 rpm
